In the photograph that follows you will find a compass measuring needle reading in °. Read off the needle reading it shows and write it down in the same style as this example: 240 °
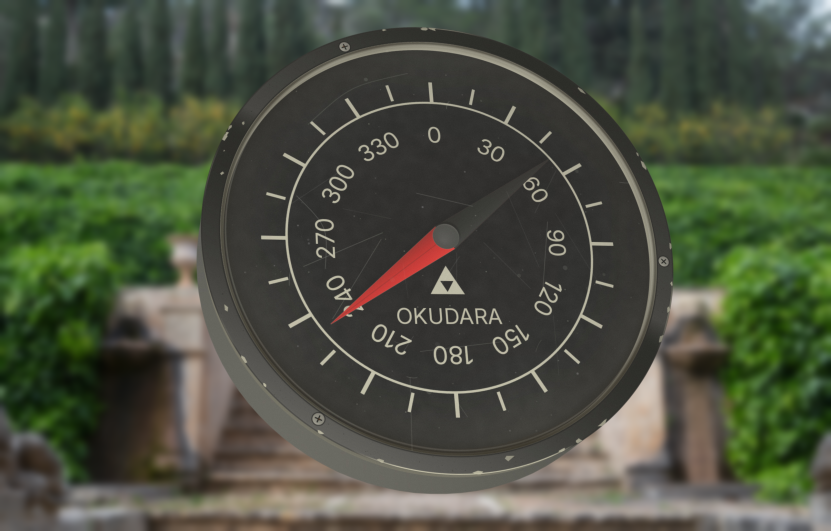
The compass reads 232.5 °
